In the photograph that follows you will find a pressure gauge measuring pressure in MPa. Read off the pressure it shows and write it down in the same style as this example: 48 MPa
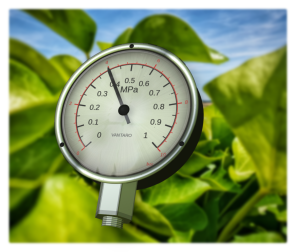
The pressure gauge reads 0.4 MPa
